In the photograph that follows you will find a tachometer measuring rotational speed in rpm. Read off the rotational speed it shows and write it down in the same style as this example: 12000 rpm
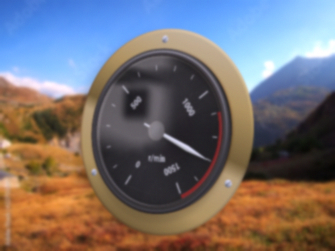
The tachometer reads 1300 rpm
